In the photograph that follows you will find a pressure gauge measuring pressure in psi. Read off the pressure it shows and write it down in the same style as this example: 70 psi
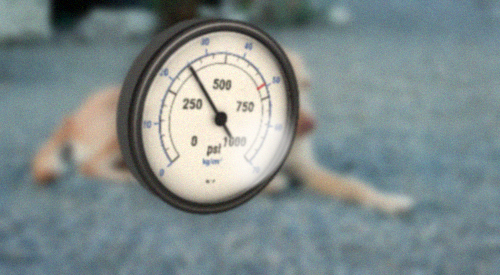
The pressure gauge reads 350 psi
